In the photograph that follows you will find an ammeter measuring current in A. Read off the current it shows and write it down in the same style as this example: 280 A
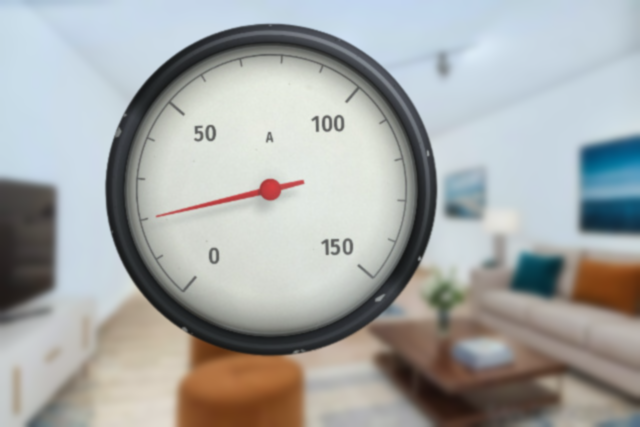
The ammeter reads 20 A
